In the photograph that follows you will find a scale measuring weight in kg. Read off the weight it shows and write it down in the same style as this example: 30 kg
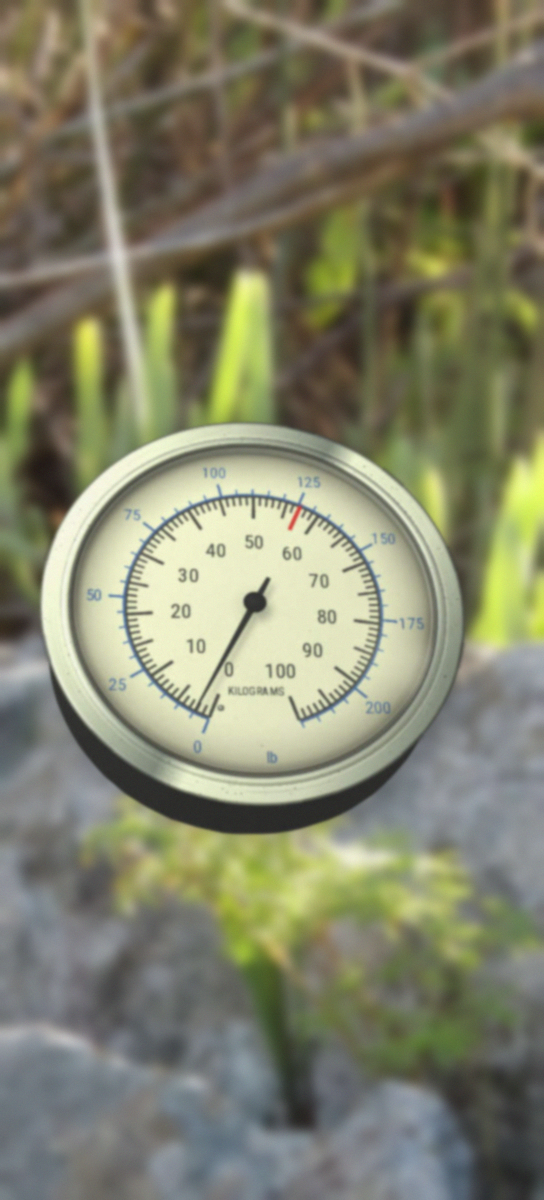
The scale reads 2 kg
